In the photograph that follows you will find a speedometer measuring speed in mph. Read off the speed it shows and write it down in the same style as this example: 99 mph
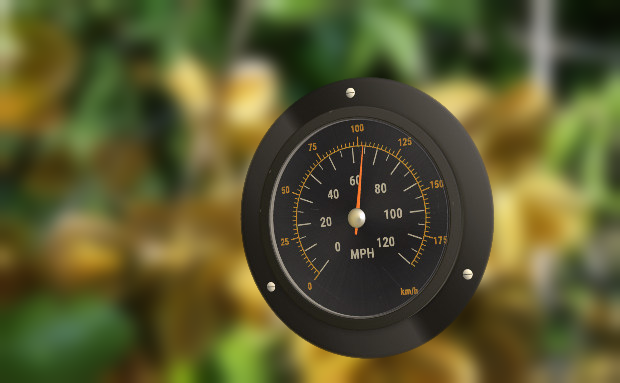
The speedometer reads 65 mph
